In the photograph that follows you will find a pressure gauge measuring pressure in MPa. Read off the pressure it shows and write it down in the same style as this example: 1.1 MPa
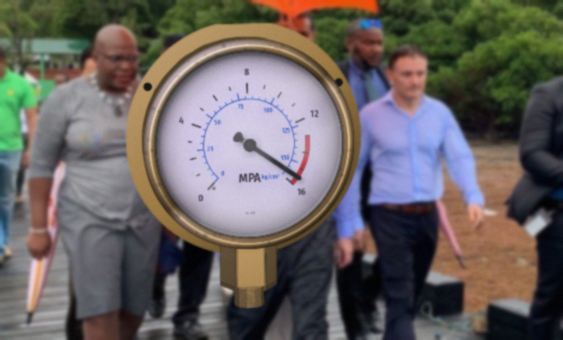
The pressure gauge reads 15.5 MPa
